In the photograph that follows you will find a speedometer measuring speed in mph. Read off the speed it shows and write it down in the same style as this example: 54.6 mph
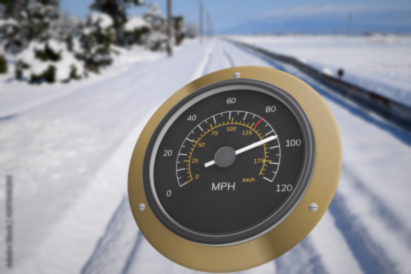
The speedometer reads 95 mph
